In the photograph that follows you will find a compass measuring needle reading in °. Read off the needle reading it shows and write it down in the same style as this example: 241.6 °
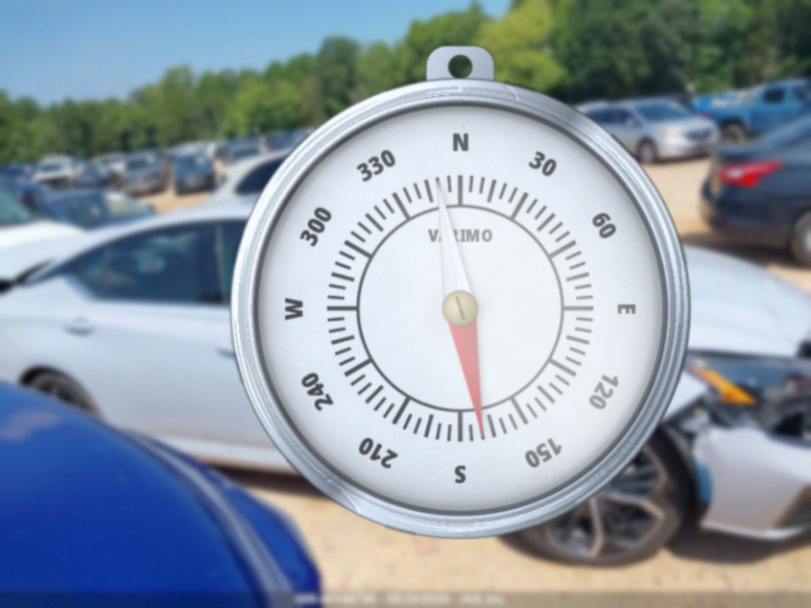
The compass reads 170 °
